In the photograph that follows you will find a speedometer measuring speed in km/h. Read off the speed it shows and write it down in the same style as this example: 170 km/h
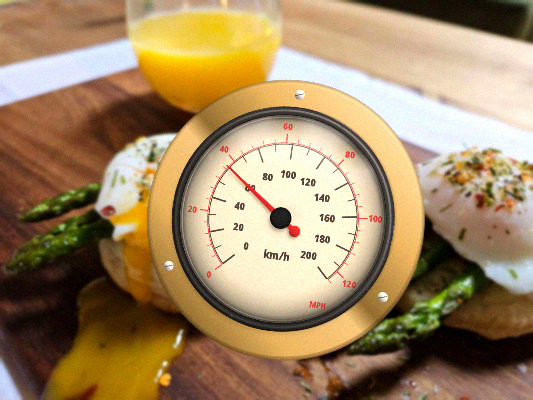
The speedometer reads 60 km/h
